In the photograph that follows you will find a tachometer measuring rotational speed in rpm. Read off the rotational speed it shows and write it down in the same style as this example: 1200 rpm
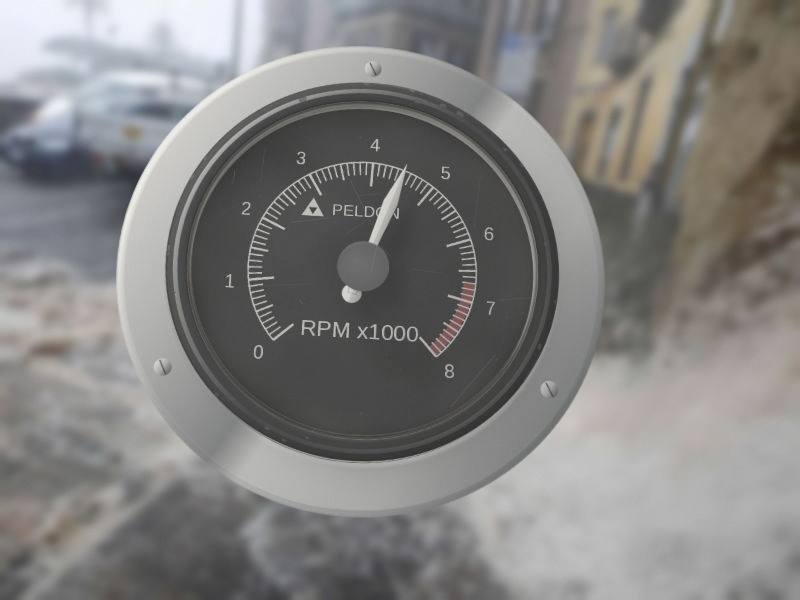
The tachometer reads 4500 rpm
